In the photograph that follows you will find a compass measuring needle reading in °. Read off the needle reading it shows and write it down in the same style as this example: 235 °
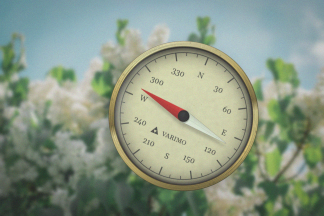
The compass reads 280 °
